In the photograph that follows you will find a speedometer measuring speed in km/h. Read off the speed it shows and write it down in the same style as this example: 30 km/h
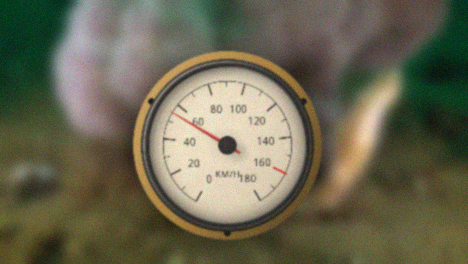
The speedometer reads 55 km/h
